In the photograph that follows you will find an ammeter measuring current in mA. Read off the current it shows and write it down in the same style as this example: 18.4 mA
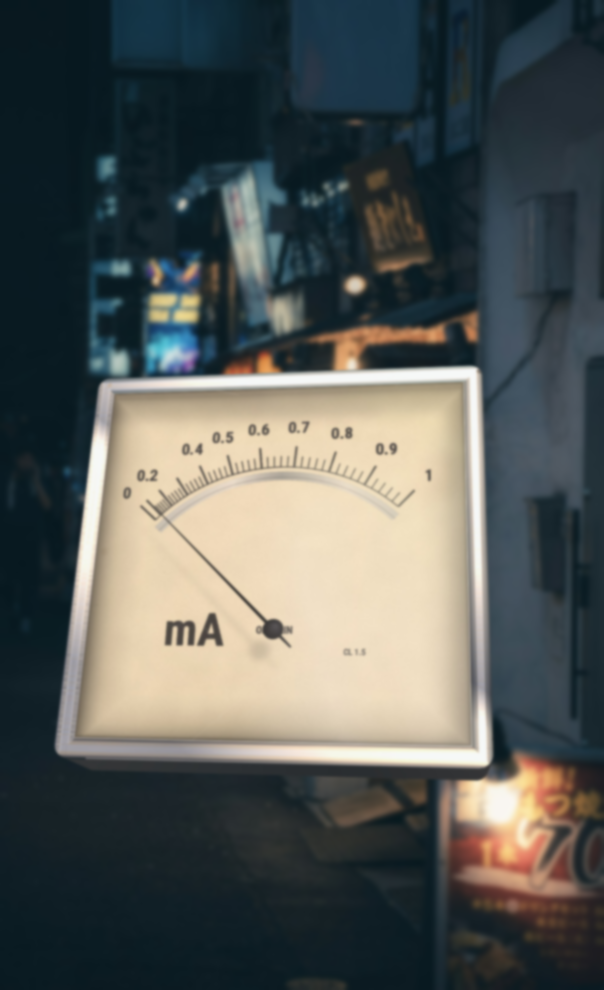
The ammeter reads 0.1 mA
